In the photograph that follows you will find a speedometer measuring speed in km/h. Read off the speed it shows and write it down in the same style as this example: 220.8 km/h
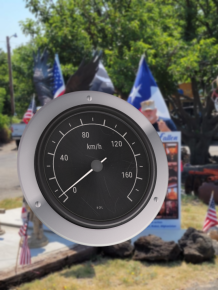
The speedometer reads 5 km/h
